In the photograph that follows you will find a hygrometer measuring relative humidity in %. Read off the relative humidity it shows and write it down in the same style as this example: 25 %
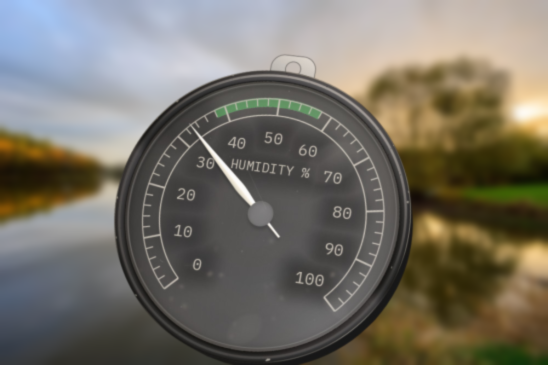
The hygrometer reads 33 %
